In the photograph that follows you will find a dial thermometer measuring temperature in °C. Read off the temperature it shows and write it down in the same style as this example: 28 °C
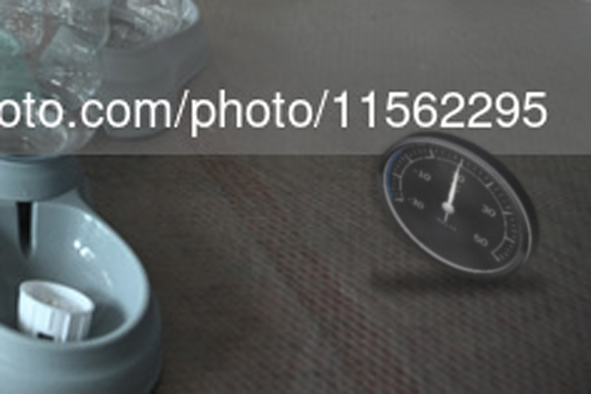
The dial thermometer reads 10 °C
